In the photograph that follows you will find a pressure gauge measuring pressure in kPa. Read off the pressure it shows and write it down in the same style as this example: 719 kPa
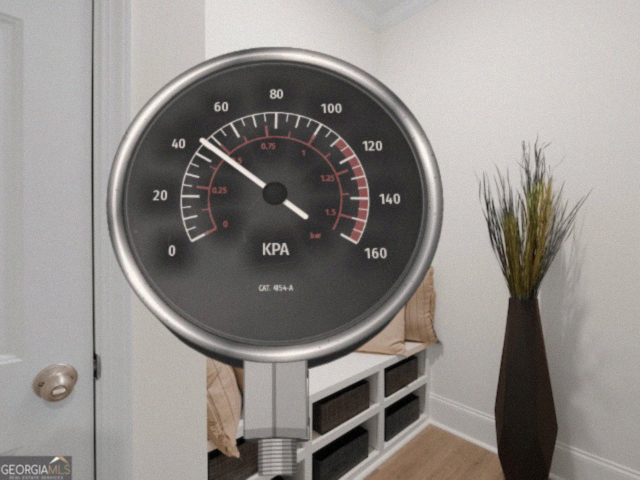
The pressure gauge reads 45 kPa
